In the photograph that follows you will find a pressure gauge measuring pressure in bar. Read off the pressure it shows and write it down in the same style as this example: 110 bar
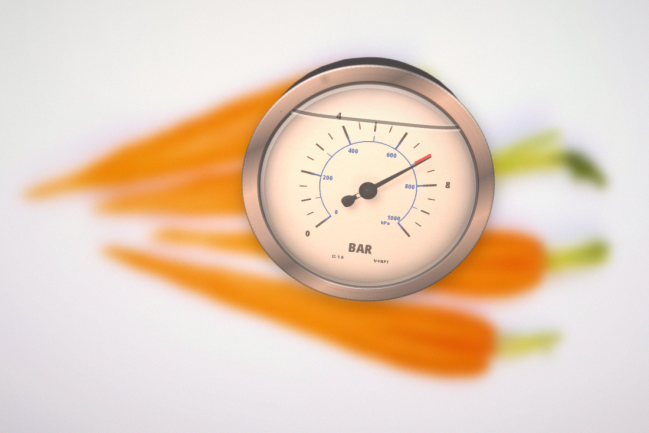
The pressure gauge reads 7 bar
